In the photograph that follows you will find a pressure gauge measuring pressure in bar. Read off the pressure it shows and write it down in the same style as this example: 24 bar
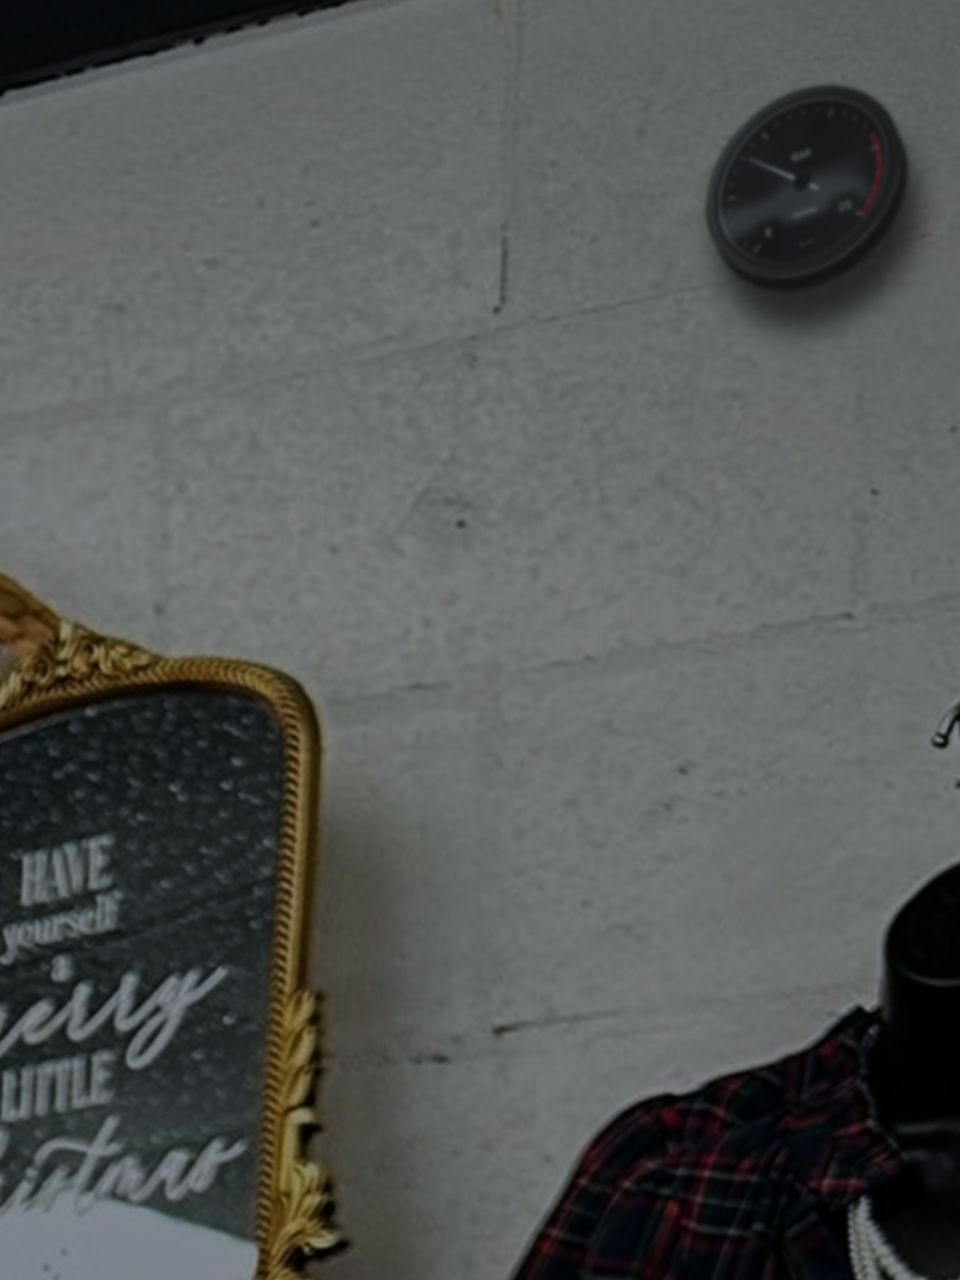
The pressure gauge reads 8 bar
